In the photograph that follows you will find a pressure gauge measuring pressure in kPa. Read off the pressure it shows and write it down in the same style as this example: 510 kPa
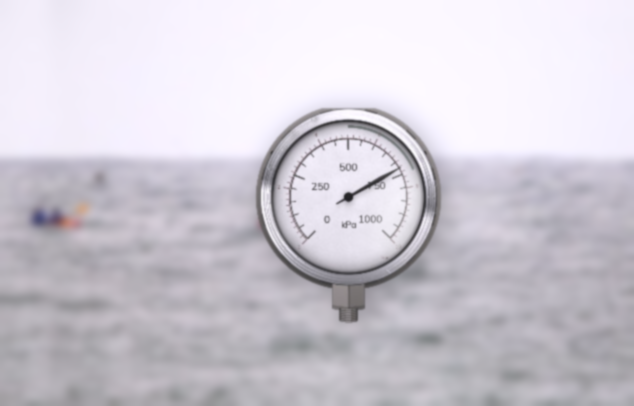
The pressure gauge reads 725 kPa
